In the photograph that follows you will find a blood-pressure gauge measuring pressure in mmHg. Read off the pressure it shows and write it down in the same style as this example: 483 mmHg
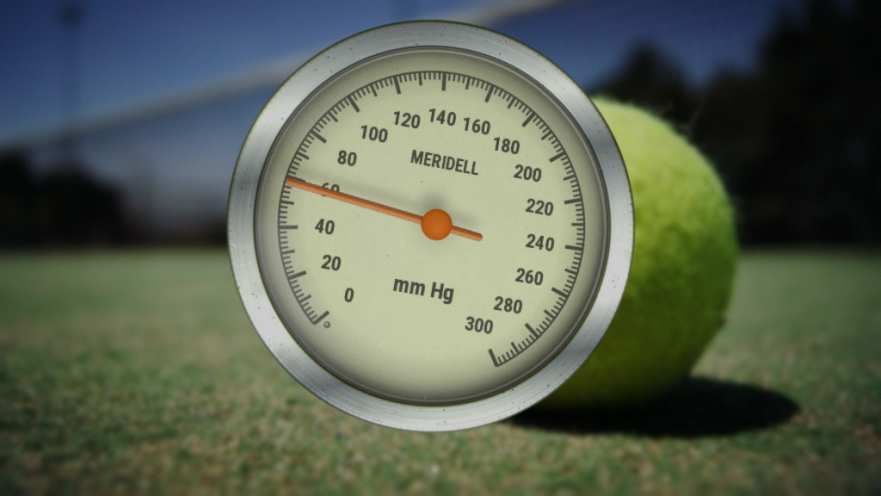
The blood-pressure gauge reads 58 mmHg
